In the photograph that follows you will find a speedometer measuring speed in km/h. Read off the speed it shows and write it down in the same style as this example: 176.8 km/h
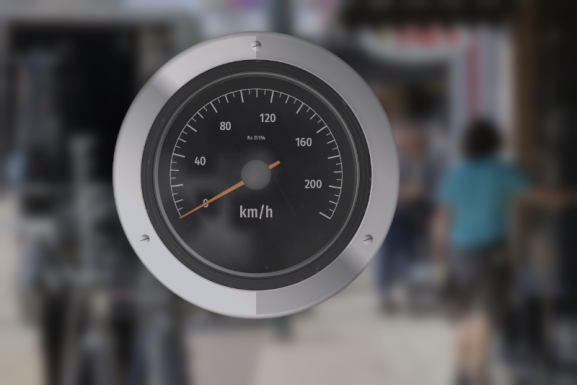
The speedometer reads 0 km/h
